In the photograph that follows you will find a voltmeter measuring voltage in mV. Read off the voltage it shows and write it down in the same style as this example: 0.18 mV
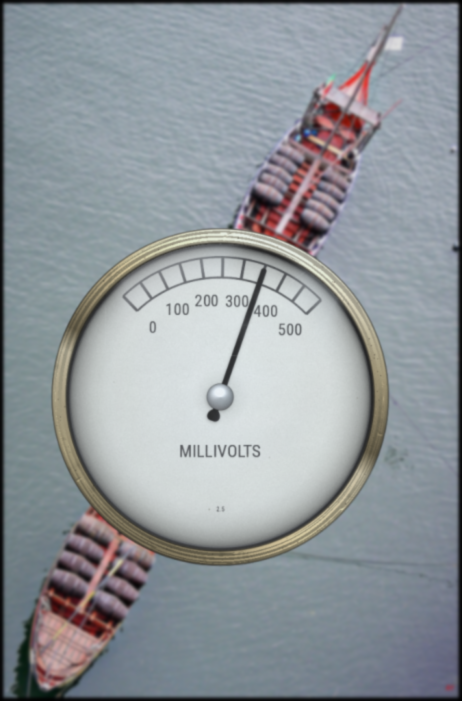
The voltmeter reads 350 mV
